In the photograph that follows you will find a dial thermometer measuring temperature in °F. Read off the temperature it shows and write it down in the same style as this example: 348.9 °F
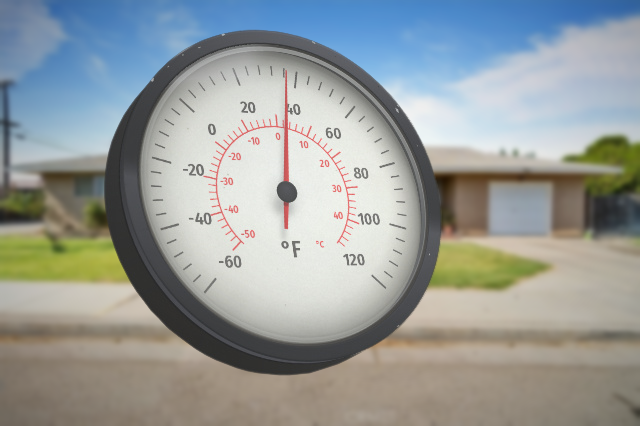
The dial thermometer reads 36 °F
